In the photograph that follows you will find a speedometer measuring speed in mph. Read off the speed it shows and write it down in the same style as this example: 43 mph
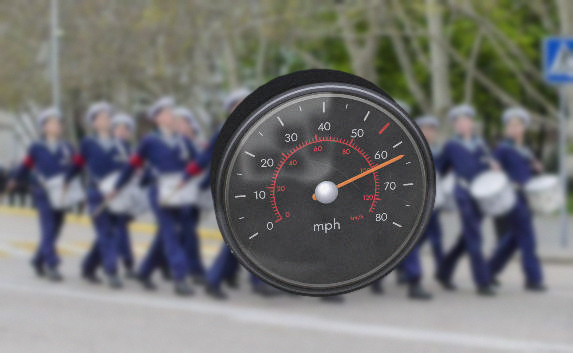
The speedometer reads 62.5 mph
